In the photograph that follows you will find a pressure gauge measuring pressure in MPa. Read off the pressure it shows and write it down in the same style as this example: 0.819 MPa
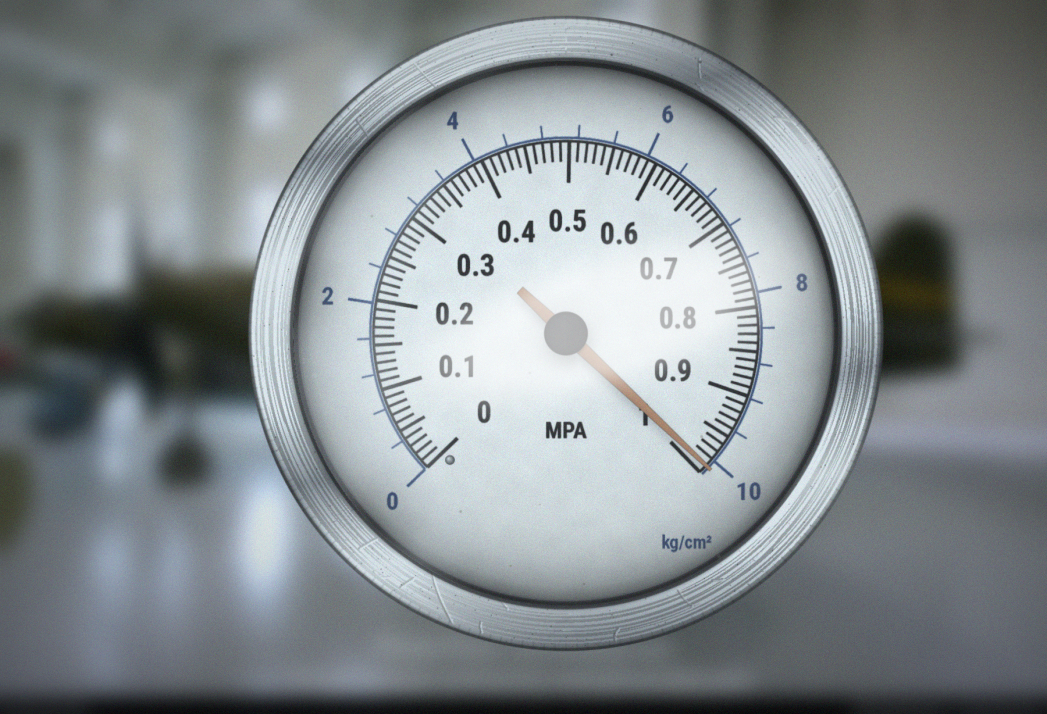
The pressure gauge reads 0.99 MPa
